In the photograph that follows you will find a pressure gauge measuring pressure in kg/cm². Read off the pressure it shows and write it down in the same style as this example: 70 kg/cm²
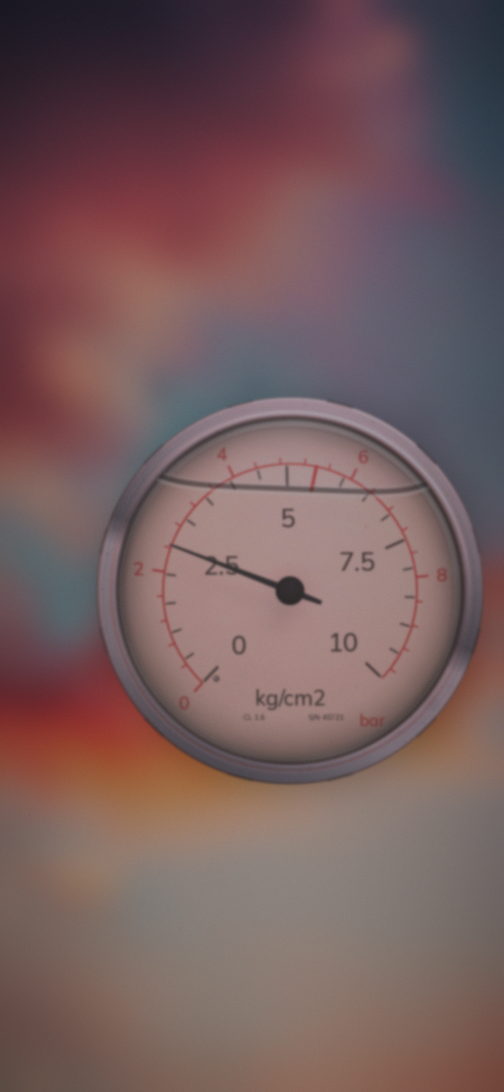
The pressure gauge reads 2.5 kg/cm²
